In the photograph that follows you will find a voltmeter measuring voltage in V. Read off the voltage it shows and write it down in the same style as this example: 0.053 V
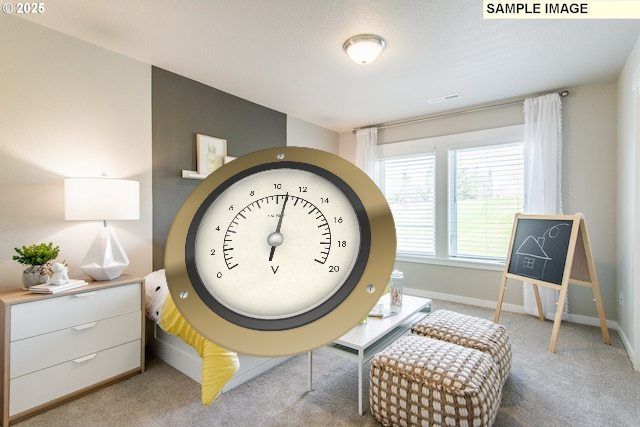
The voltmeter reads 11 V
